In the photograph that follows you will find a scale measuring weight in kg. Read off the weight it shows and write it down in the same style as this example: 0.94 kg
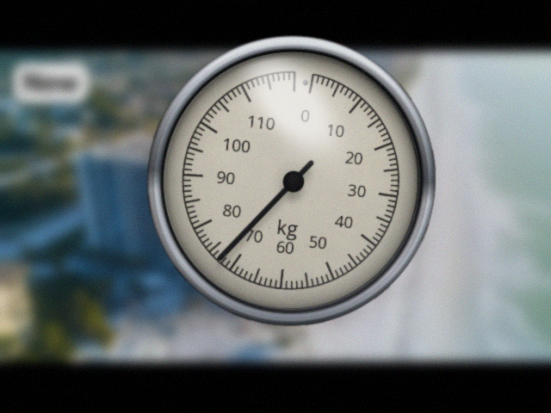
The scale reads 73 kg
